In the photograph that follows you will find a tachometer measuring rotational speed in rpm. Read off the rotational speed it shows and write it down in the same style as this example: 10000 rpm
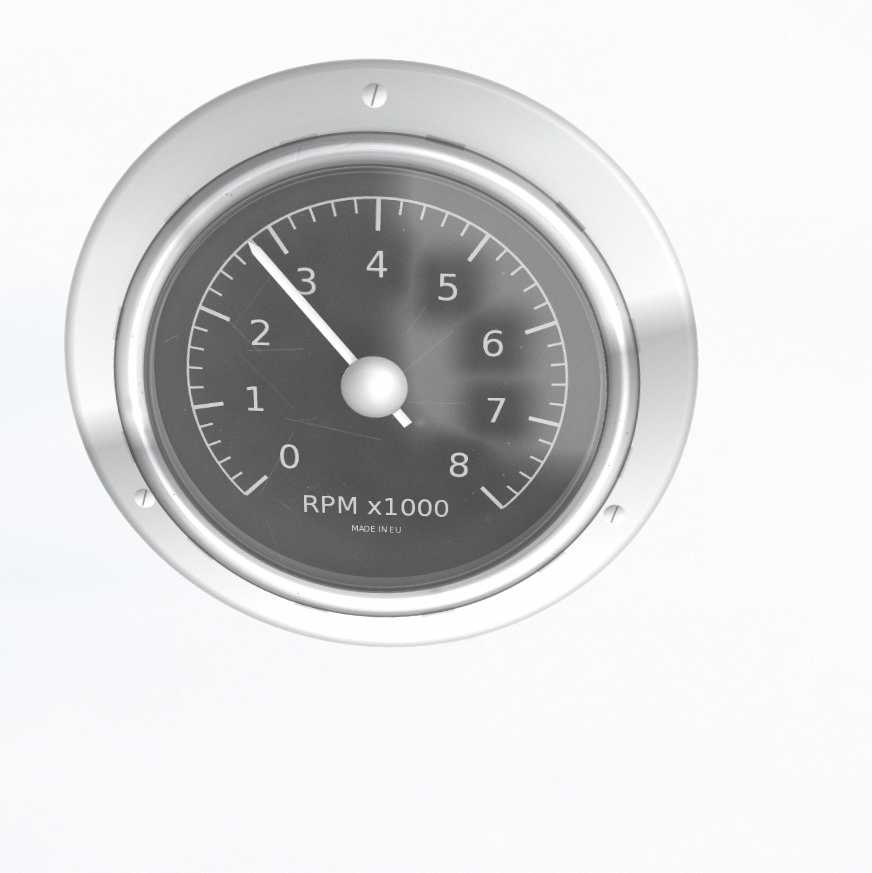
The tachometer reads 2800 rpm
